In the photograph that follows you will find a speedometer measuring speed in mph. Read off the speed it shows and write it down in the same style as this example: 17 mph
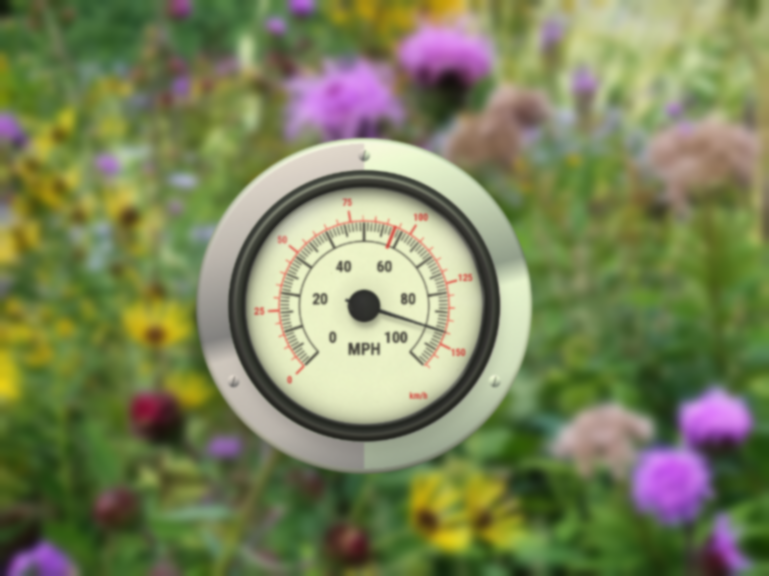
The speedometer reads 90 mph
